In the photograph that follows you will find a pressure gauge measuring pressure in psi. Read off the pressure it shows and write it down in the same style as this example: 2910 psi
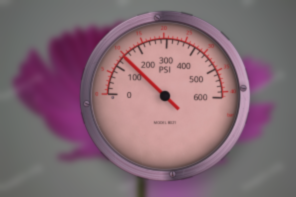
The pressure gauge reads 140 psi
